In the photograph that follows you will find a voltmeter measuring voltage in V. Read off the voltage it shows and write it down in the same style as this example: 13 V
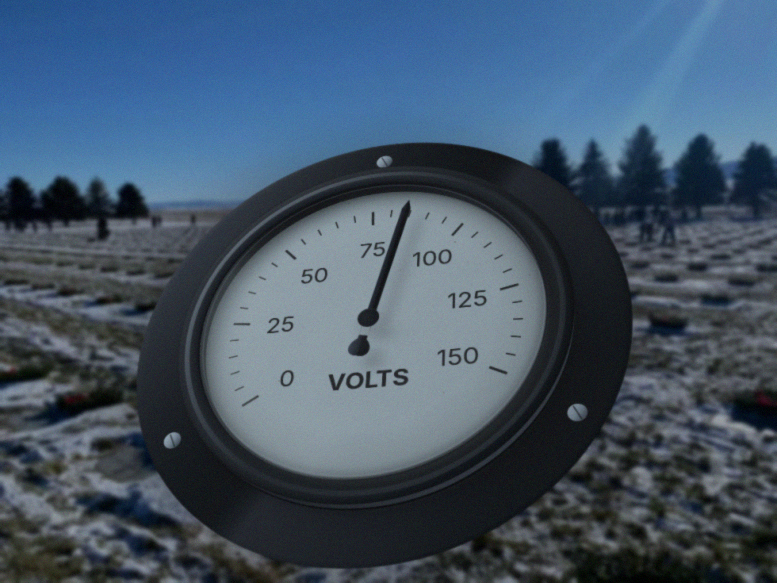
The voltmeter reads 85 V
